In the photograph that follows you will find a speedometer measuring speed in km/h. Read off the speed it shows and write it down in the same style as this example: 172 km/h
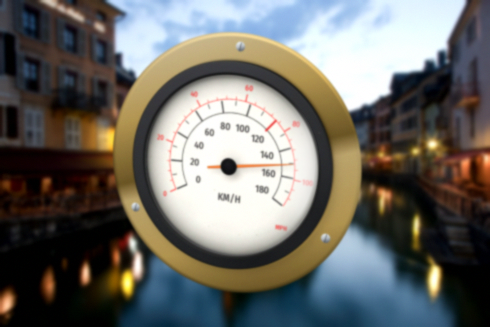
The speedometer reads 150 km/h
